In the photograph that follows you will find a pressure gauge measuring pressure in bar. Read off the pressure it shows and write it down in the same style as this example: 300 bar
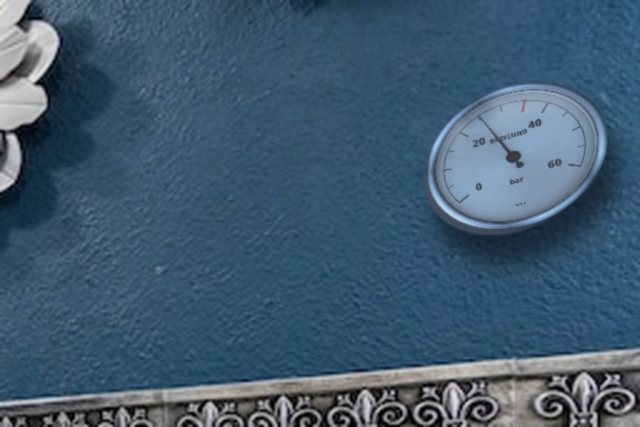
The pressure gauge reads 25 bar
